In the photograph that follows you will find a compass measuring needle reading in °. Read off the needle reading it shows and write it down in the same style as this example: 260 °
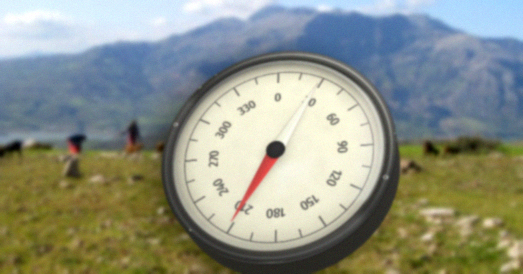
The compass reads 210 °
